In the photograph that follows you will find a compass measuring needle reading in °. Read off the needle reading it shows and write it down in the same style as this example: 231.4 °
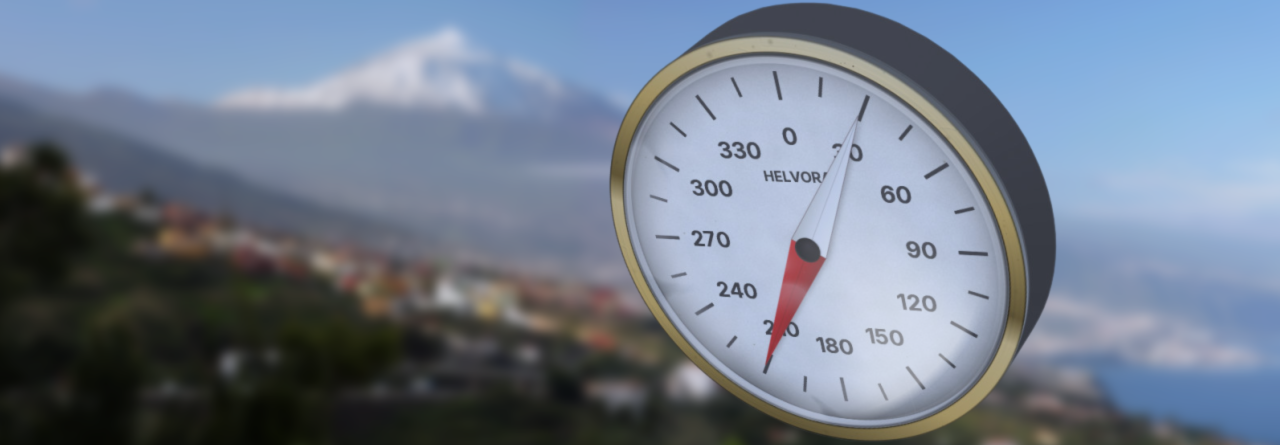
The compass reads 210 °
